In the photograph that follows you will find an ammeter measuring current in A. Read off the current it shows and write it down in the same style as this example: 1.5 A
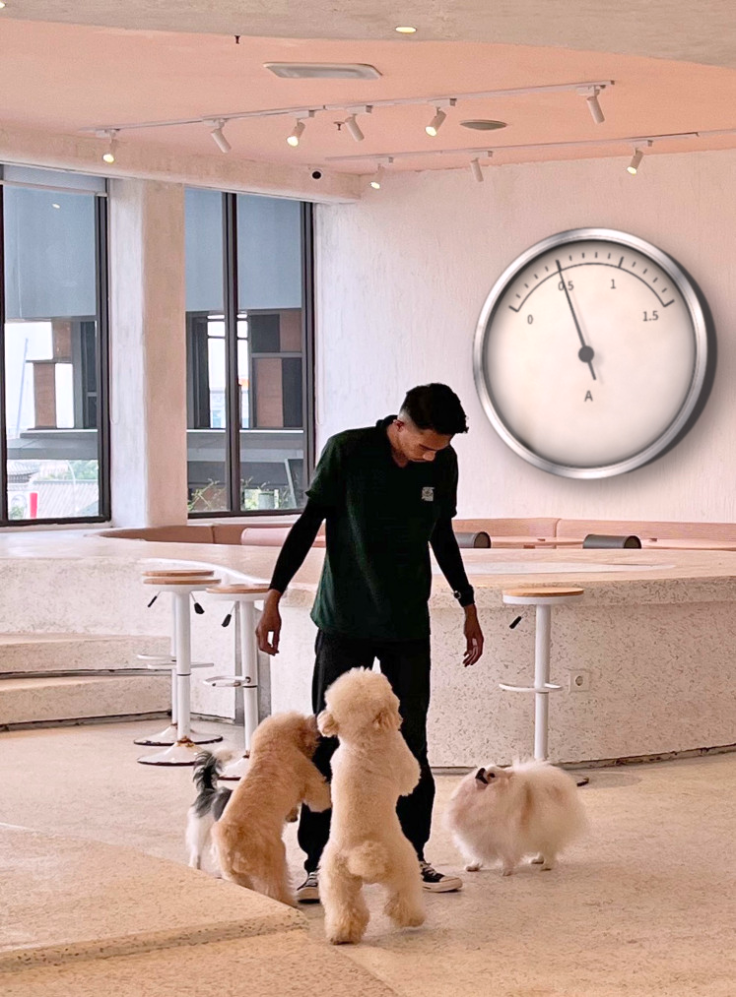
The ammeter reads 0.5 A
